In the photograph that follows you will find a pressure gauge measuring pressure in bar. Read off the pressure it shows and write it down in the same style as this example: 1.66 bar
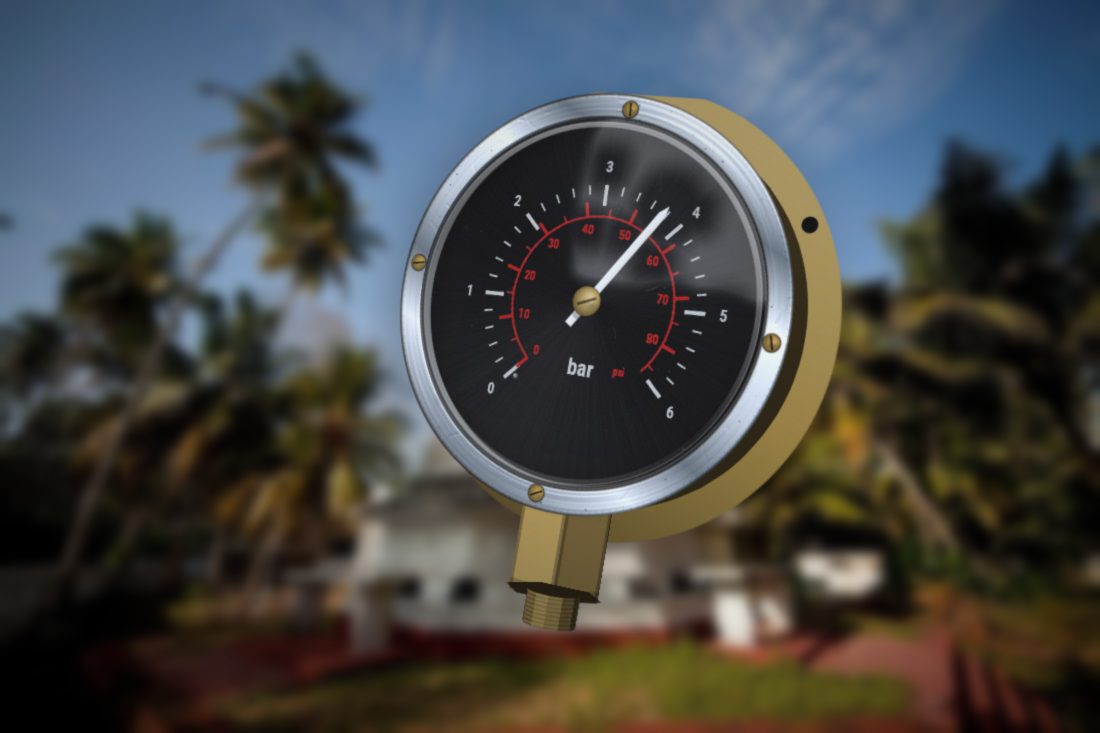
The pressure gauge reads 3.8 bar
